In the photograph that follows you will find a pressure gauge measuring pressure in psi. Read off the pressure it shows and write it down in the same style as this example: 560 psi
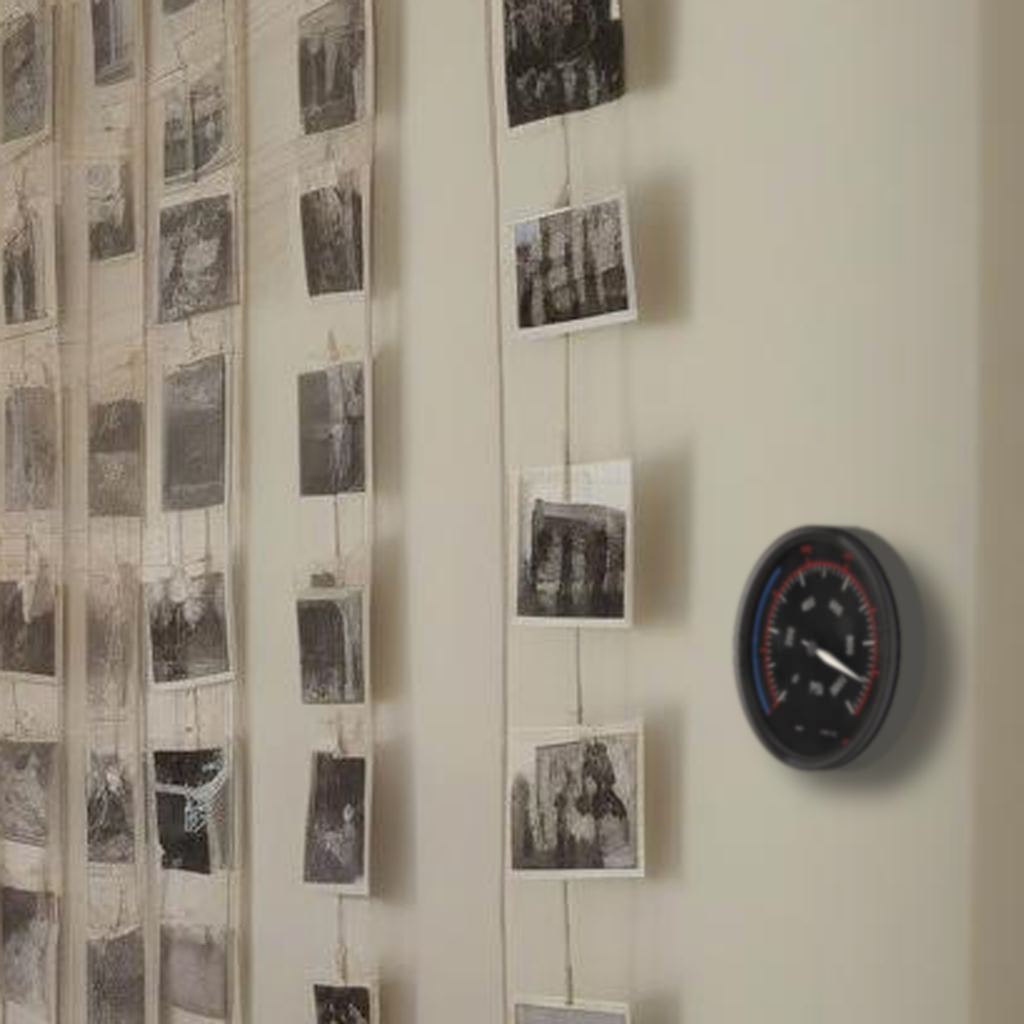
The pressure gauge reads 900 psi
